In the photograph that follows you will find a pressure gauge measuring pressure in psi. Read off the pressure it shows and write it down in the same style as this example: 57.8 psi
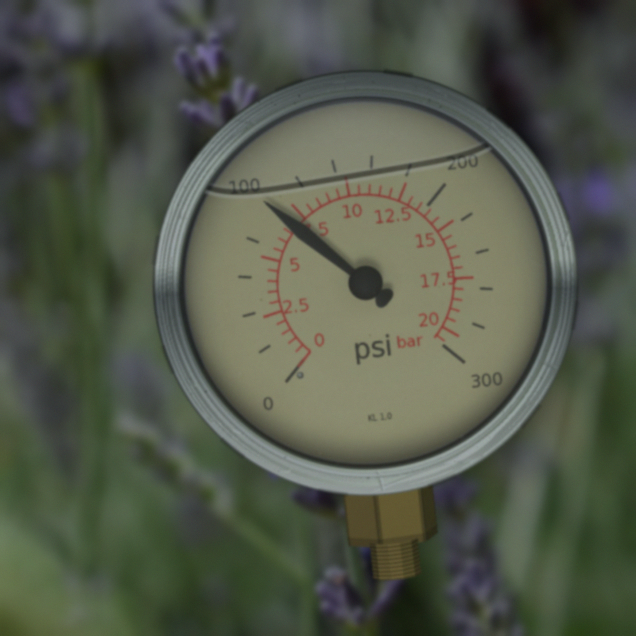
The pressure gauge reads 100 psi
